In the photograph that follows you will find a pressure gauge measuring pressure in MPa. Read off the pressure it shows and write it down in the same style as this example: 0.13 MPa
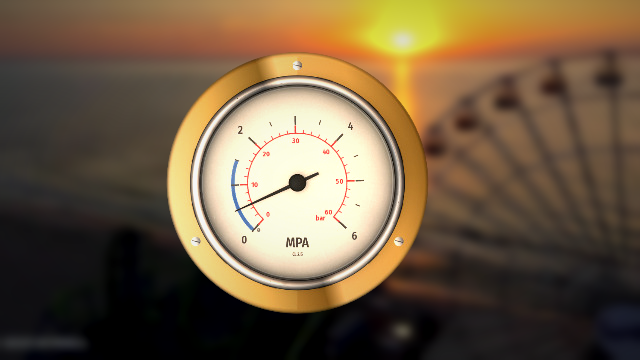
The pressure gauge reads 0.5 MPa
